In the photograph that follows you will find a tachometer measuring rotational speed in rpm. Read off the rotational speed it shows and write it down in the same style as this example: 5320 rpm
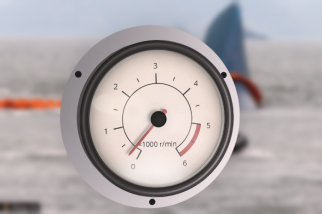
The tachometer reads 250 rpm
